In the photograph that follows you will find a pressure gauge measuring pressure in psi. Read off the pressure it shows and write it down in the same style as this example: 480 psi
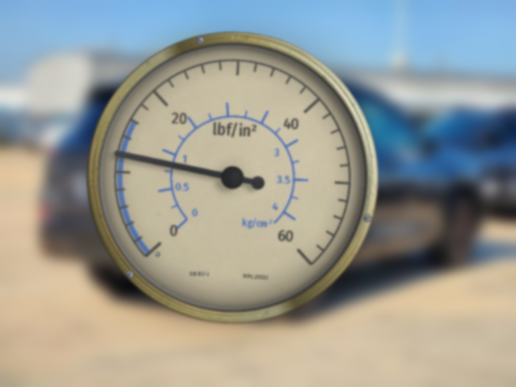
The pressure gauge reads 12 psi
